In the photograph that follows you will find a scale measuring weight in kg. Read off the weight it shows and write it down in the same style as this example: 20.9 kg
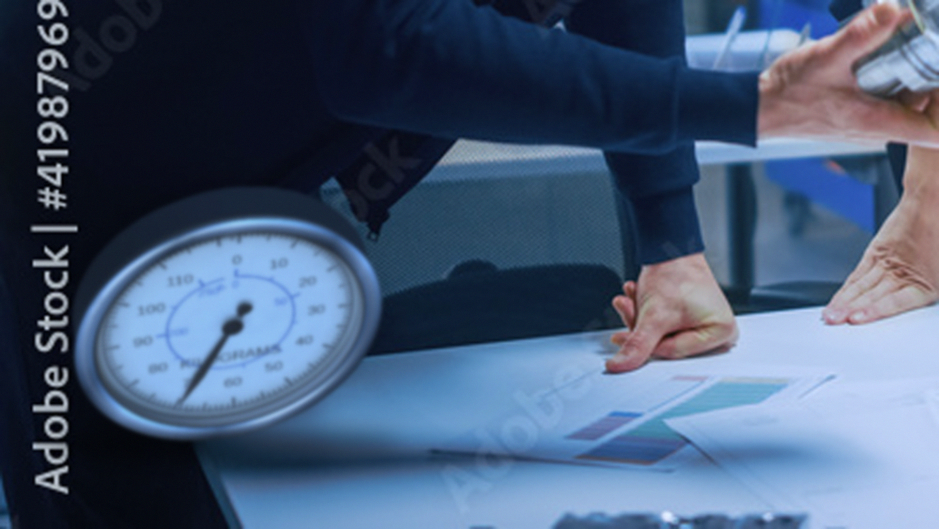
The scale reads 70 kg
